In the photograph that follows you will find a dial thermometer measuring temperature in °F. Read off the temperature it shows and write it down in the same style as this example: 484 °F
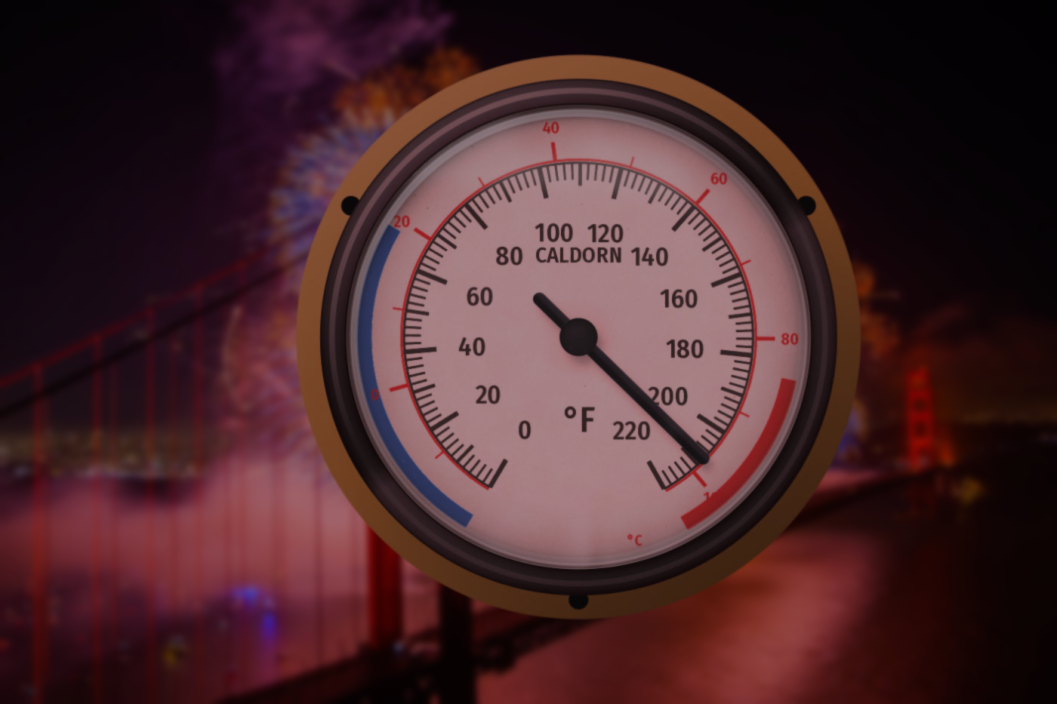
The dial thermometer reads 208 °F
